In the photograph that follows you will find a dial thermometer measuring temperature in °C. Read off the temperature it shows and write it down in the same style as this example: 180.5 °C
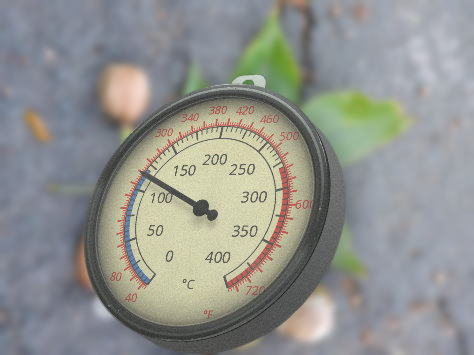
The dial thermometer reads 115 °C
